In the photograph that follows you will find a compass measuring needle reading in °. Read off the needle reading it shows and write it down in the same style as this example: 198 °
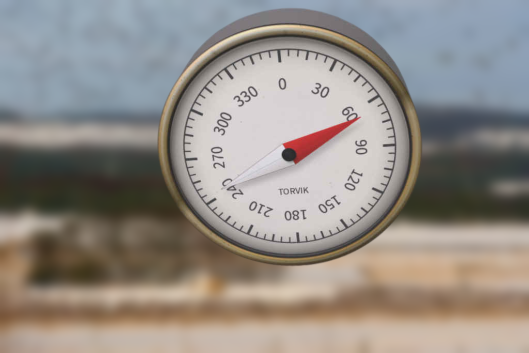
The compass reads 65 °
